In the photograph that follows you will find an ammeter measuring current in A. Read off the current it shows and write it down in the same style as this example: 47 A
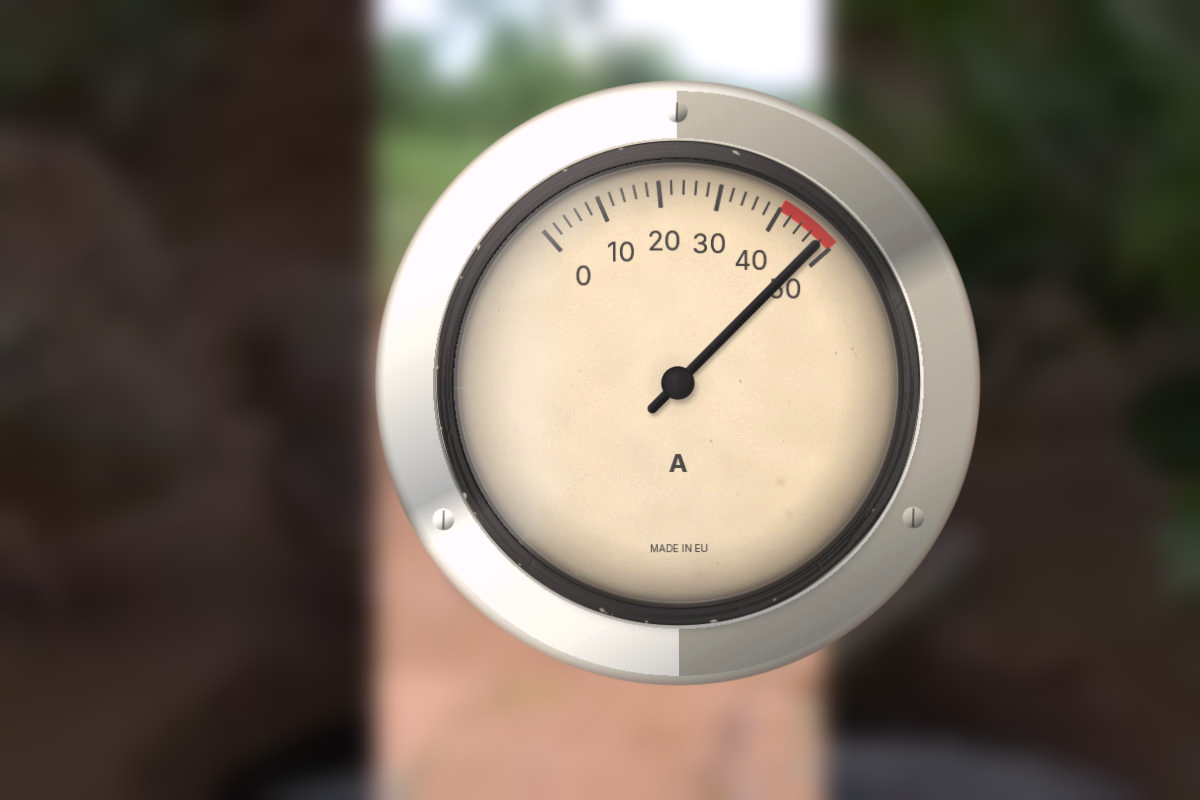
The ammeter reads 48 A
